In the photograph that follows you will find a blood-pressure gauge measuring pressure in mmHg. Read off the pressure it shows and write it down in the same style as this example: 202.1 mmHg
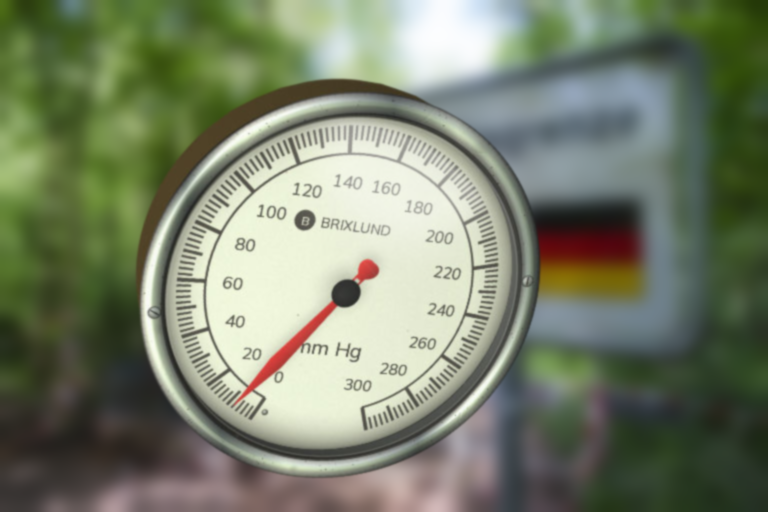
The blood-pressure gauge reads 10 mmHg
